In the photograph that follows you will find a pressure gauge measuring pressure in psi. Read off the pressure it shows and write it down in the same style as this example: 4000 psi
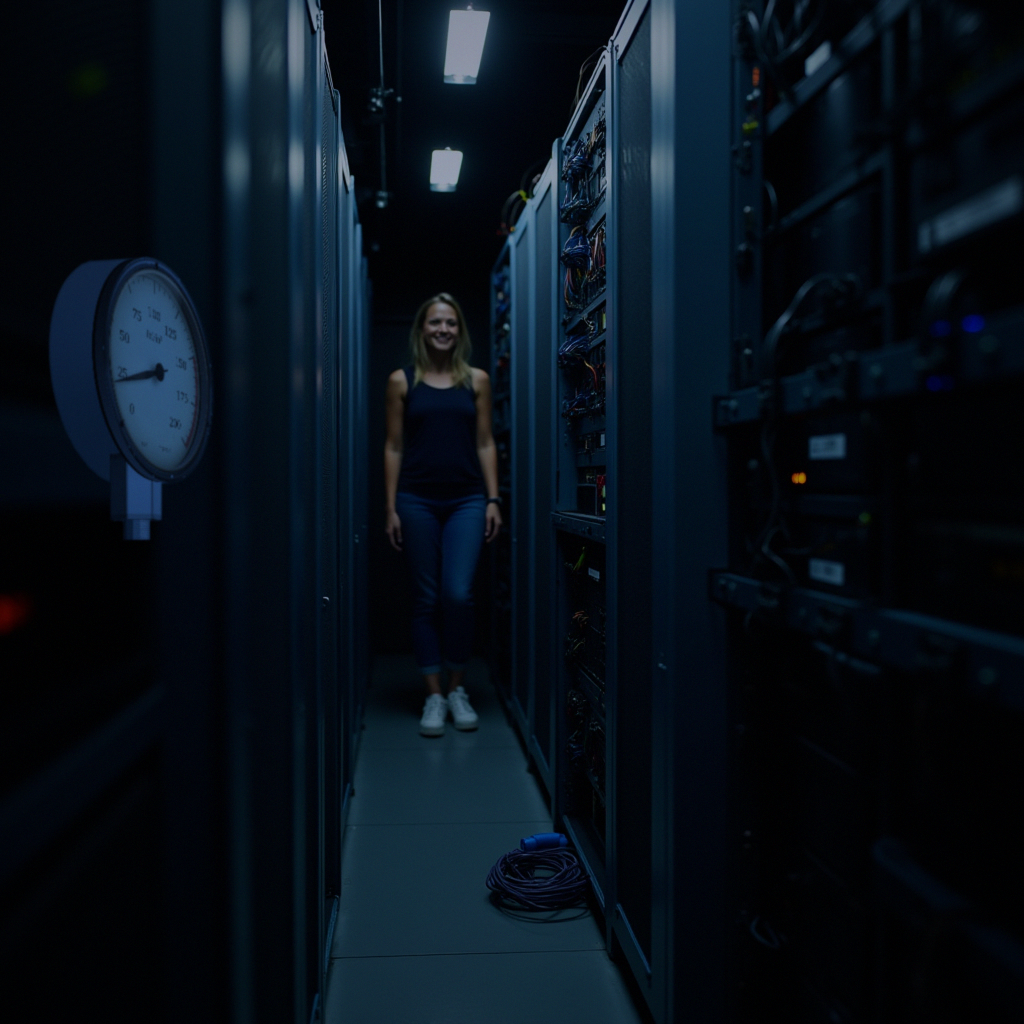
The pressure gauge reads 20 psi
